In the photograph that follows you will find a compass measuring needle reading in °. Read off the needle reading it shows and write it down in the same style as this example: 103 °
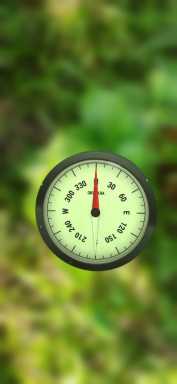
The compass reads 0 °
